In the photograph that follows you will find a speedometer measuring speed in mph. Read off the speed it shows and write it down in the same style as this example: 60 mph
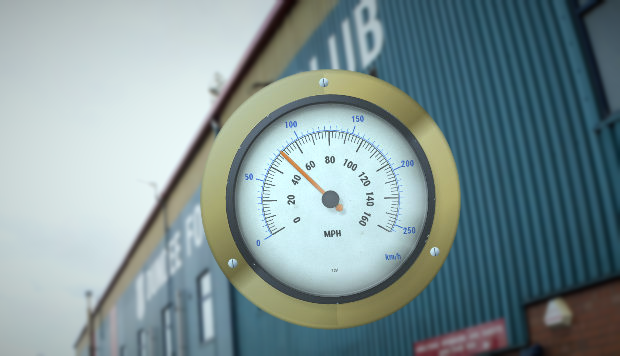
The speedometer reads 50 mph
